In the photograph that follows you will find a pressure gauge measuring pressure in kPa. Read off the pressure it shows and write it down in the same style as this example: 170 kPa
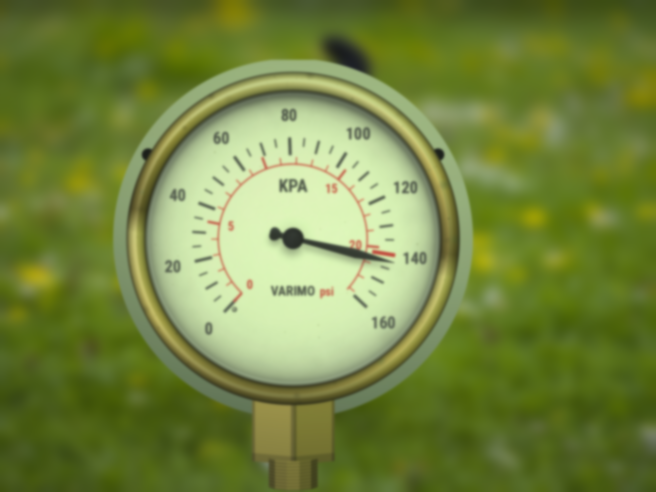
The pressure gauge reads 142.5 kPa
